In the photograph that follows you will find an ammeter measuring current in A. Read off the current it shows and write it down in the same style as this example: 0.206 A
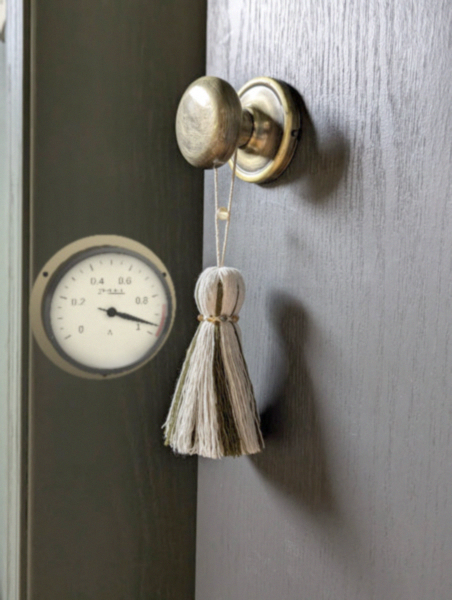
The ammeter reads 0.95 A
